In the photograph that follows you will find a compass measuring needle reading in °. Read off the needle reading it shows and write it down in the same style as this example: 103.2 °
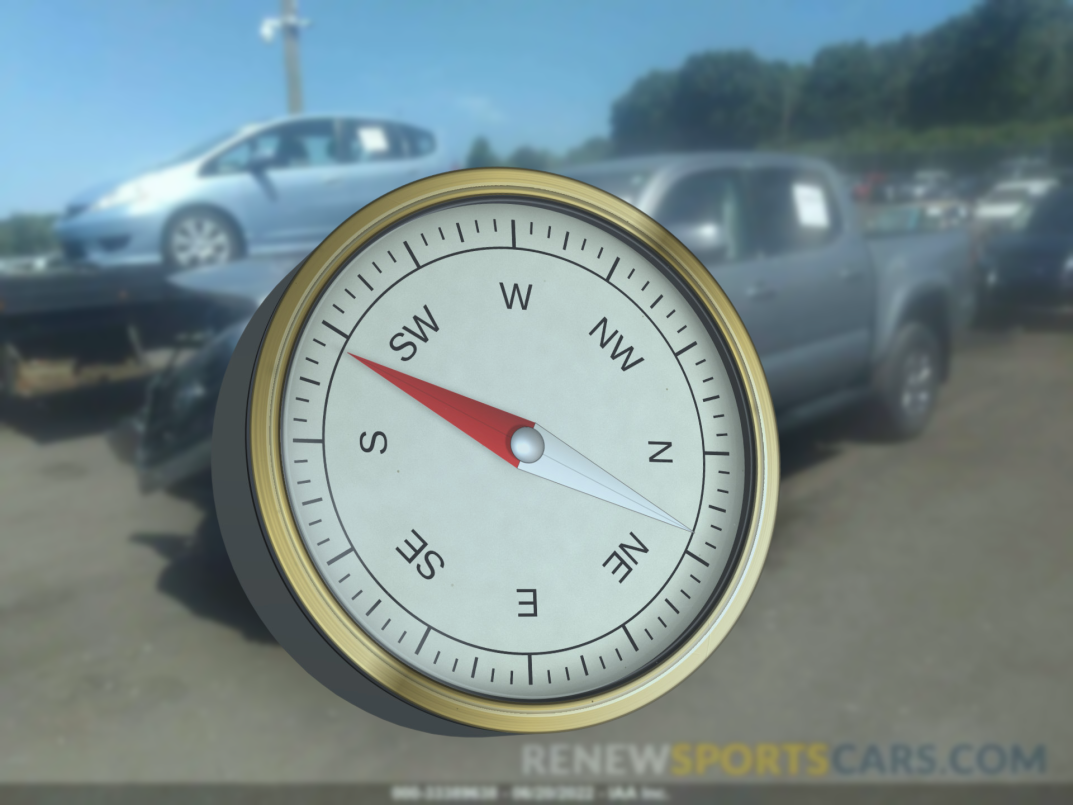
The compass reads 205 °
